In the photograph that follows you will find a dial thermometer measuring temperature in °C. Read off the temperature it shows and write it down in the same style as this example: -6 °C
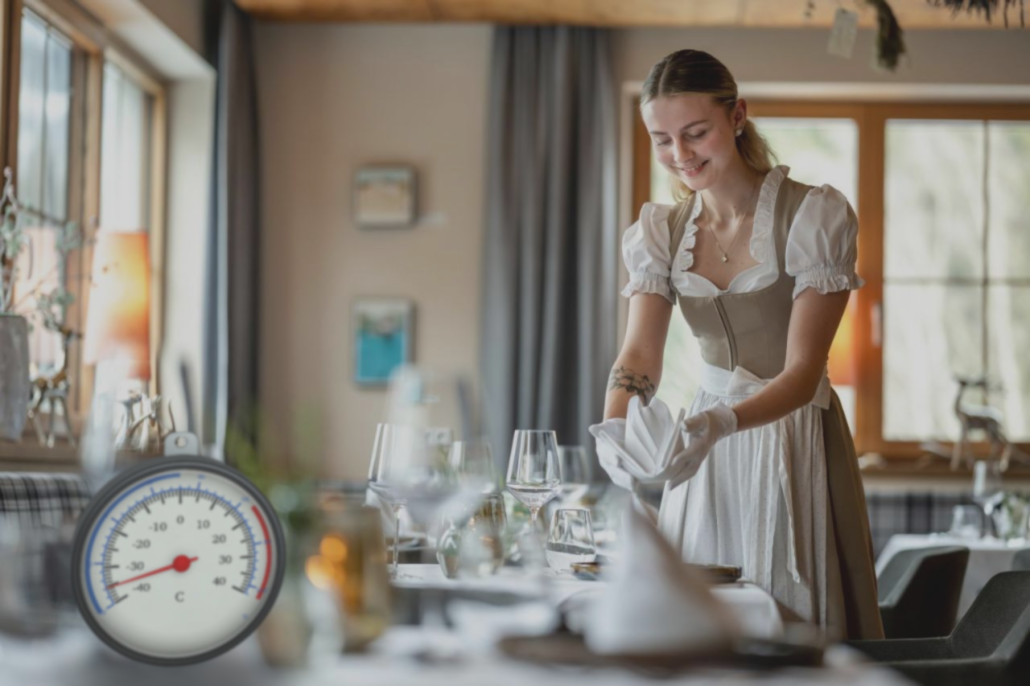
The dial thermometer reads -35 °C
